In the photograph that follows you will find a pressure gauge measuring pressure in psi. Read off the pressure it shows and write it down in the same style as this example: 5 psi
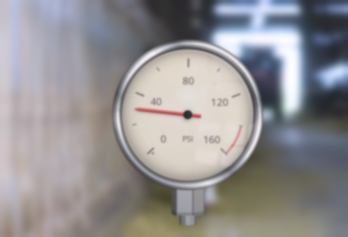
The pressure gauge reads 30 psi
